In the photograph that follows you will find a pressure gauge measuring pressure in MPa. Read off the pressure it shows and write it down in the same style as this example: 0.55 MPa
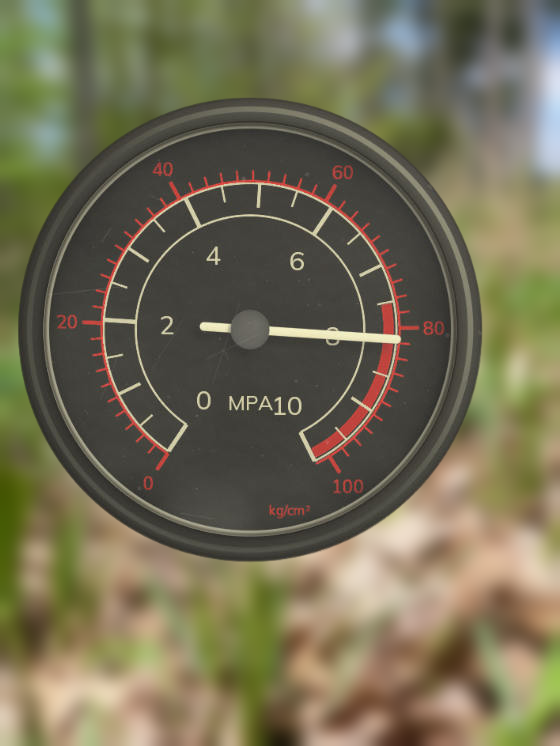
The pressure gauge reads 8 MPa
